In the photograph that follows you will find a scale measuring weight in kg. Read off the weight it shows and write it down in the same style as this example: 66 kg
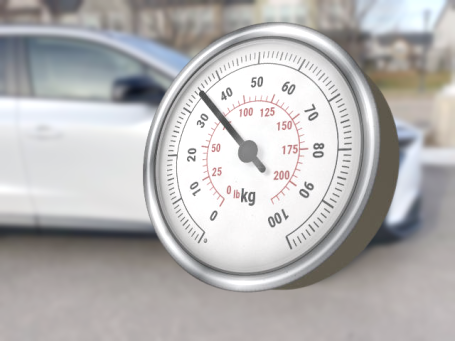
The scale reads 35 kg
